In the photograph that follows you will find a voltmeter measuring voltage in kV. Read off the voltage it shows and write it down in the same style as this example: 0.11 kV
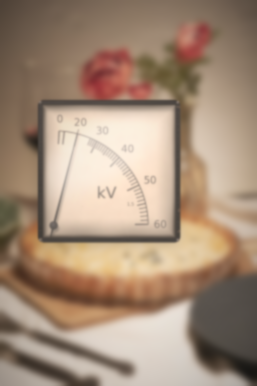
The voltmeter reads 20 kV
